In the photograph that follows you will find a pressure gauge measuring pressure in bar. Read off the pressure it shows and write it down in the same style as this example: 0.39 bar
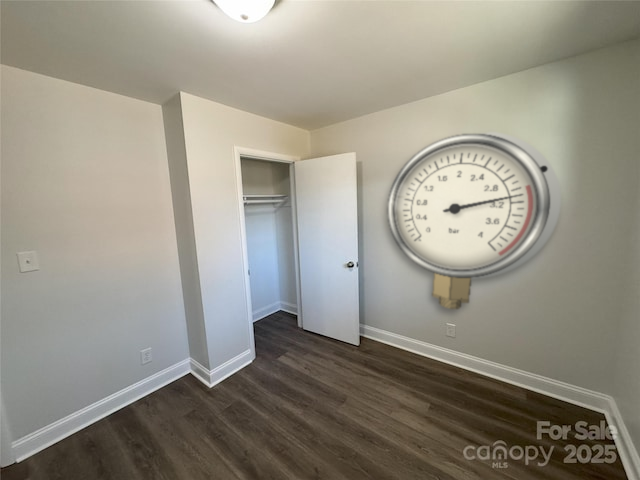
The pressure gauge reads 3.1 bar
